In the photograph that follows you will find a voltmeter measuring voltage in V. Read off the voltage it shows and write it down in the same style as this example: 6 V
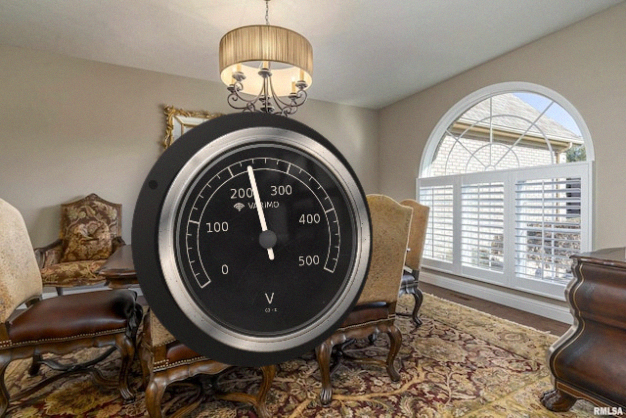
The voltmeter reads 230 V
